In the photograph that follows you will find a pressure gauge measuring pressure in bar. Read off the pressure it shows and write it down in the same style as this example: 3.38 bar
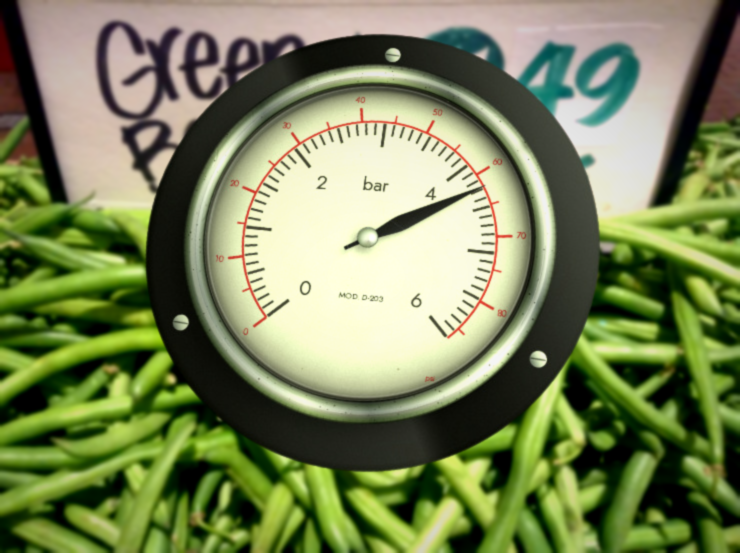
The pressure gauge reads 4.3 bar
